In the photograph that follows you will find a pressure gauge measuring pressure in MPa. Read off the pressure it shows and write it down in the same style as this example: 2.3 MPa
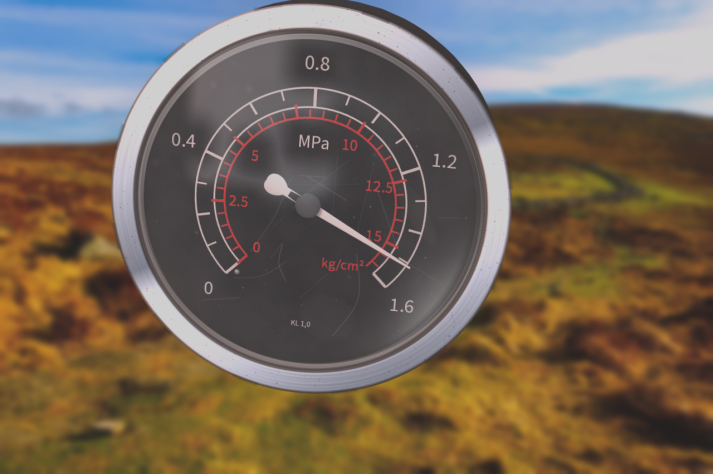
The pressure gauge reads 1.5 MPa
